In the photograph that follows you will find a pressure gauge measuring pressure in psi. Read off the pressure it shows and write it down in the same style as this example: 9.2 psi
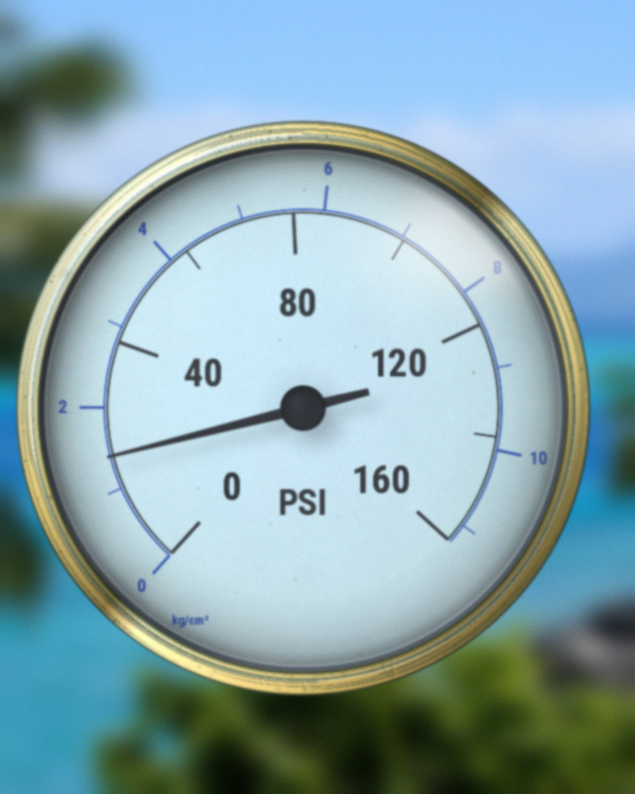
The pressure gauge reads 20 psi
